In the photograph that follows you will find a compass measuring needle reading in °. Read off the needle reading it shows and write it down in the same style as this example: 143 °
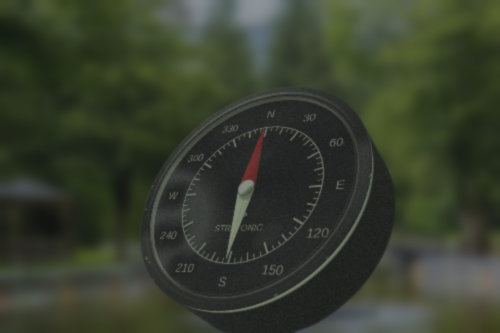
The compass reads 0 °
